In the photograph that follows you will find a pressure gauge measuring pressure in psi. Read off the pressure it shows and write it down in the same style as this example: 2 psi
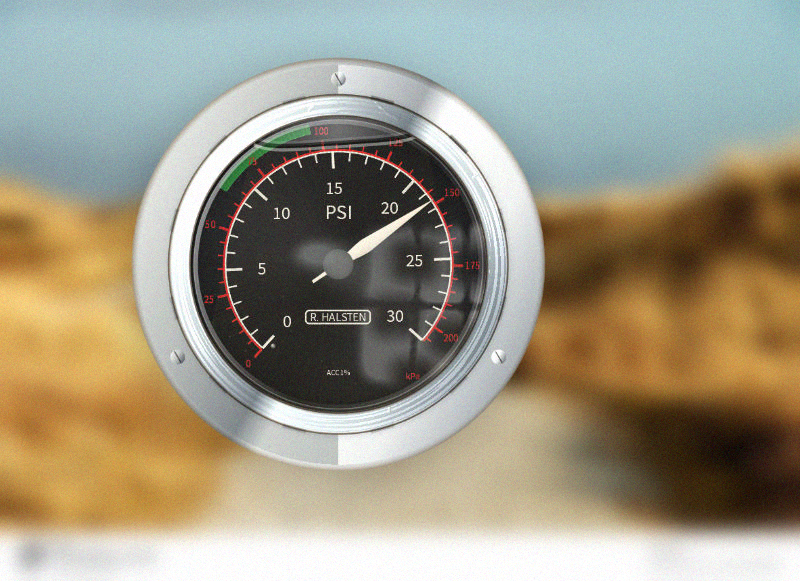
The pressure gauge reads 21.5 psi
